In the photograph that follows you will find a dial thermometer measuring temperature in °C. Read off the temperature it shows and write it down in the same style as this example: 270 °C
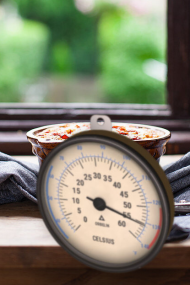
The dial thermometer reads 55 °C
